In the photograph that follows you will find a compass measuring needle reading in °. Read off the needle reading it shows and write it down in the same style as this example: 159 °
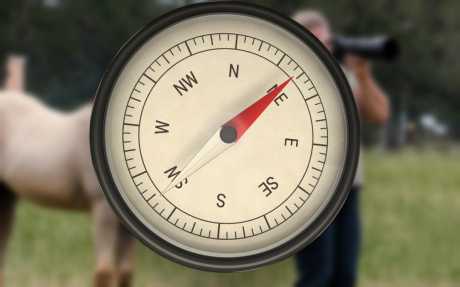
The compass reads 42.5 °
